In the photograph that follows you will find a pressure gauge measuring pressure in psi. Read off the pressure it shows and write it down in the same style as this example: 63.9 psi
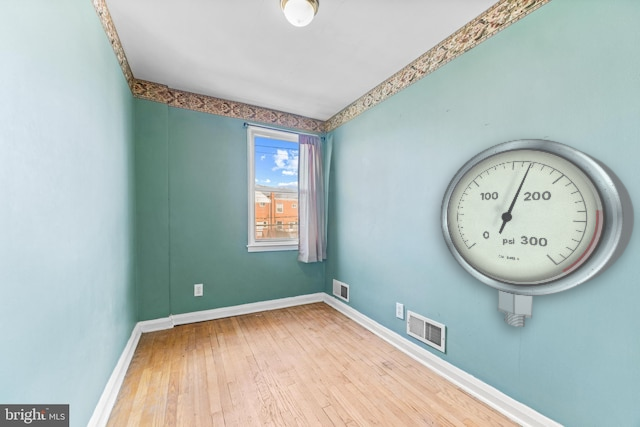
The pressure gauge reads 170 psi
